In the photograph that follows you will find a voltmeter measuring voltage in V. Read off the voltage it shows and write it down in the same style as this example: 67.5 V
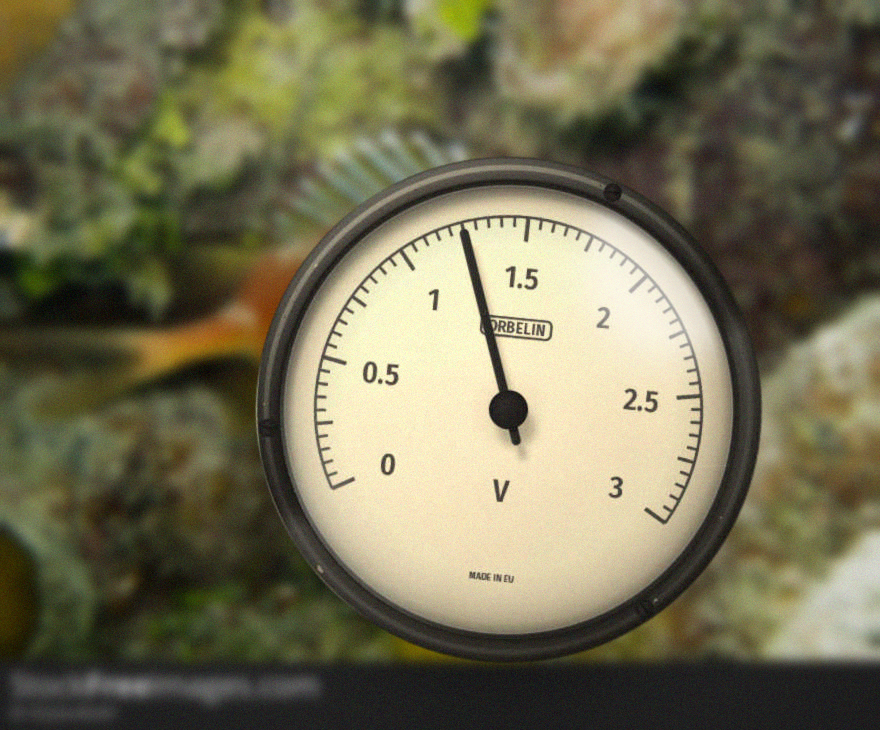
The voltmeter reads 1.25 V
